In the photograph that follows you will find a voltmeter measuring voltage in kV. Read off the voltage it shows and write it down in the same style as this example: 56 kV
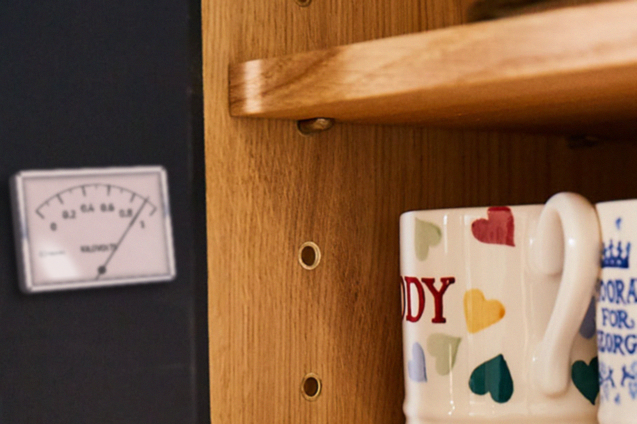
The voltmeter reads 0.9 kV
